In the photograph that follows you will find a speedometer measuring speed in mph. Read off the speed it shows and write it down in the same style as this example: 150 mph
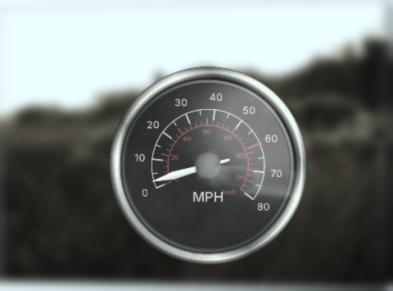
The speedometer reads 2.5 mph
